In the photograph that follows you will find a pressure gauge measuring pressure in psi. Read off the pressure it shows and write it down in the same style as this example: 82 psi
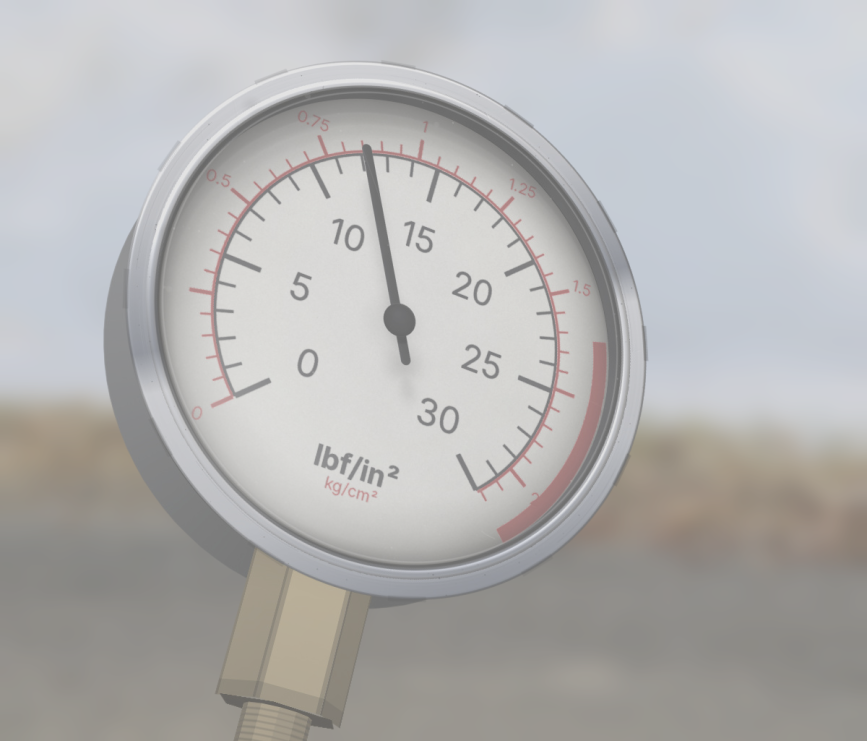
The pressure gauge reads 12 psi
